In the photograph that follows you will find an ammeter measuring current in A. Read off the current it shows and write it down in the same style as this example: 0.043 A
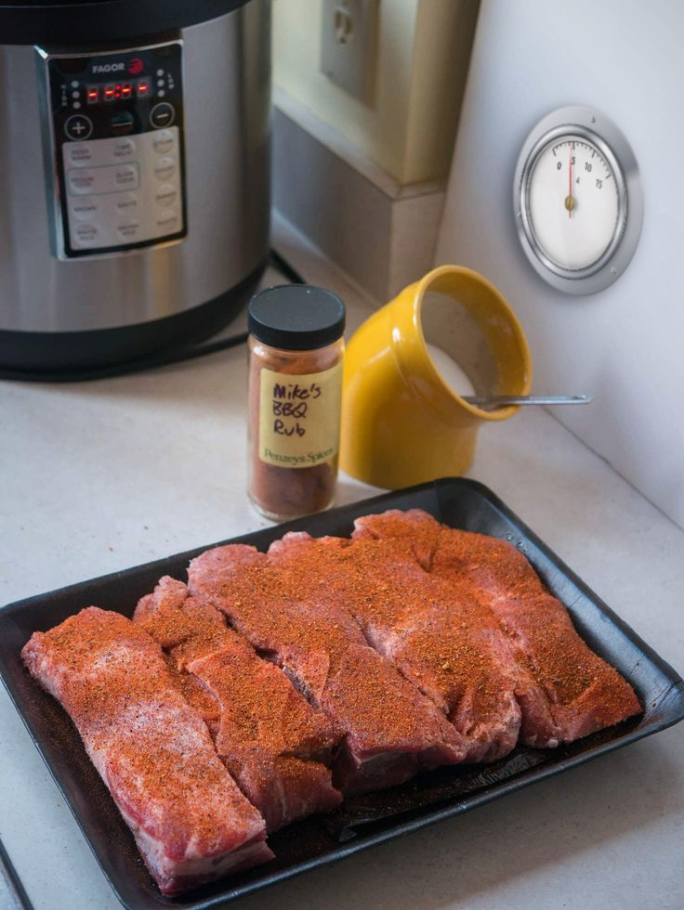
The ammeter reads 5 A
